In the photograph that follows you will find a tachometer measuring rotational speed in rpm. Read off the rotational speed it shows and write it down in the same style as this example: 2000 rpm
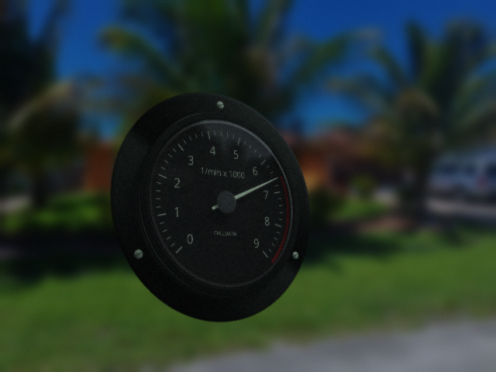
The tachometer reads 6600 rpm
